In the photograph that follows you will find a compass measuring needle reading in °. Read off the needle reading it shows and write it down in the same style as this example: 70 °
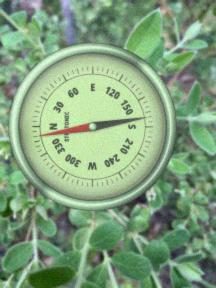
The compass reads 350 °
